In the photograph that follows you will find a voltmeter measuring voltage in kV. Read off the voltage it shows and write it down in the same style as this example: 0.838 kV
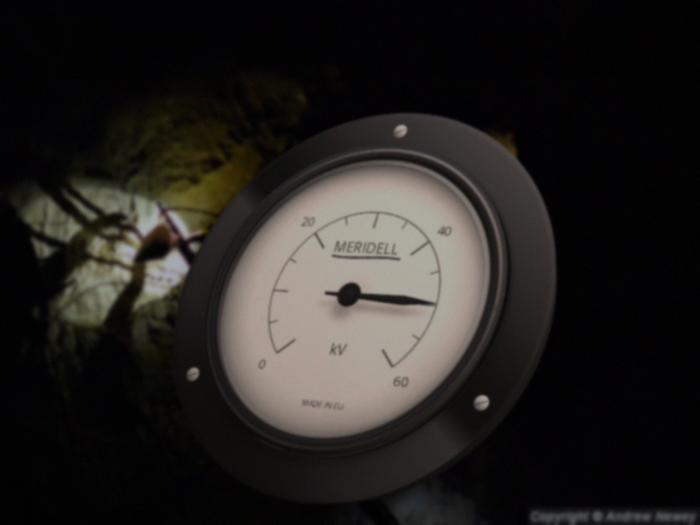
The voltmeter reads 50 kV
